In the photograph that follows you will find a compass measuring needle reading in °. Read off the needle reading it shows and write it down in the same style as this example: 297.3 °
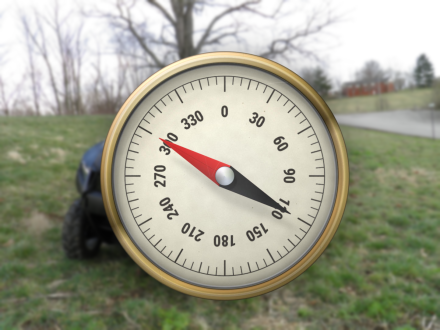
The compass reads 300 °
